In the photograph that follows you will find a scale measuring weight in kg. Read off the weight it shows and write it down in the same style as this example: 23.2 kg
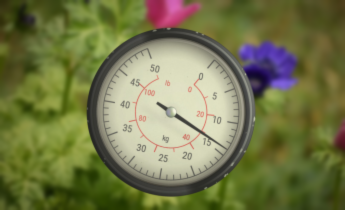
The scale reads 14 kg
